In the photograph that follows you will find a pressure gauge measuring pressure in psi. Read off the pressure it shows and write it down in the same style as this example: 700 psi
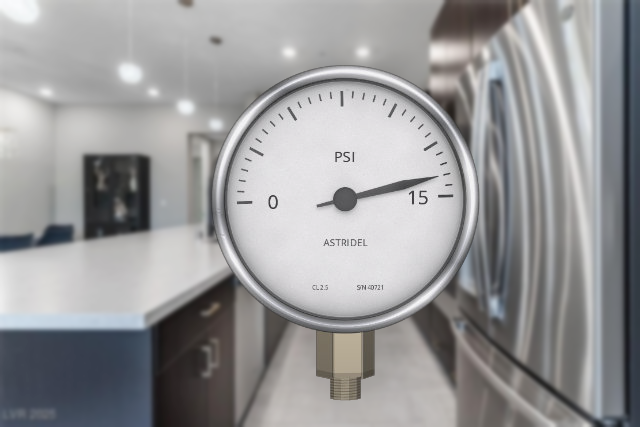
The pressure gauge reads 14 psi
